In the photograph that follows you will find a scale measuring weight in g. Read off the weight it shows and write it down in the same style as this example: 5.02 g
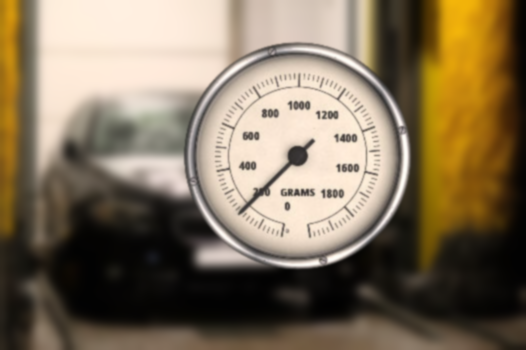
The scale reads 200 g
